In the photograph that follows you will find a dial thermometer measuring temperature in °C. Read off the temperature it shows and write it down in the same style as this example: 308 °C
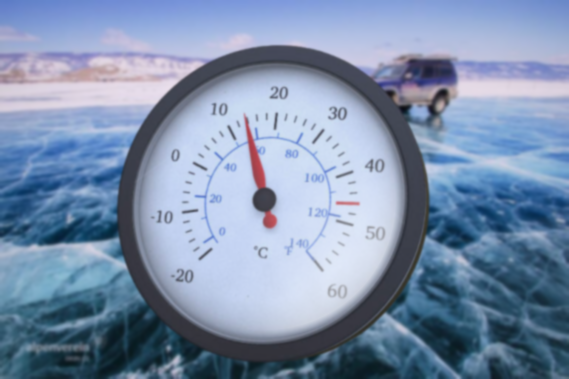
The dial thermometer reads 14 °C
